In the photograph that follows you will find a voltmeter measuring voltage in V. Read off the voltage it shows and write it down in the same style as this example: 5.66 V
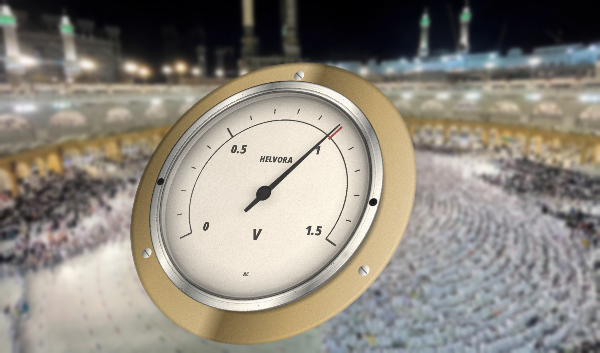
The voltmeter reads 1 V
